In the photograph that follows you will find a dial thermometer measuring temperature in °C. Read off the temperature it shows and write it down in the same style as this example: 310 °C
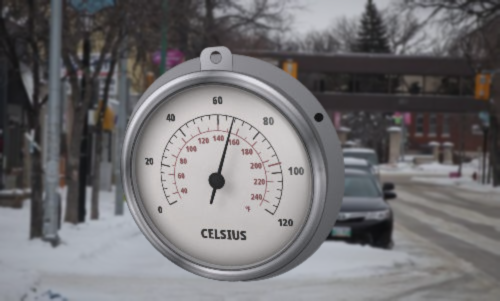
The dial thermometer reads 68 °C
